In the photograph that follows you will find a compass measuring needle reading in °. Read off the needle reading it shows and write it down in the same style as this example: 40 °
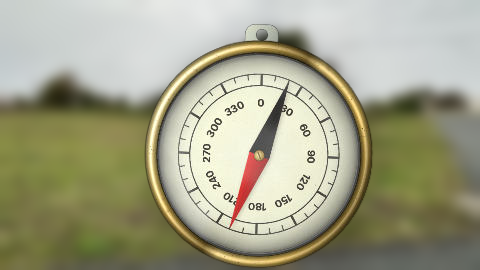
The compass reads 200 °
